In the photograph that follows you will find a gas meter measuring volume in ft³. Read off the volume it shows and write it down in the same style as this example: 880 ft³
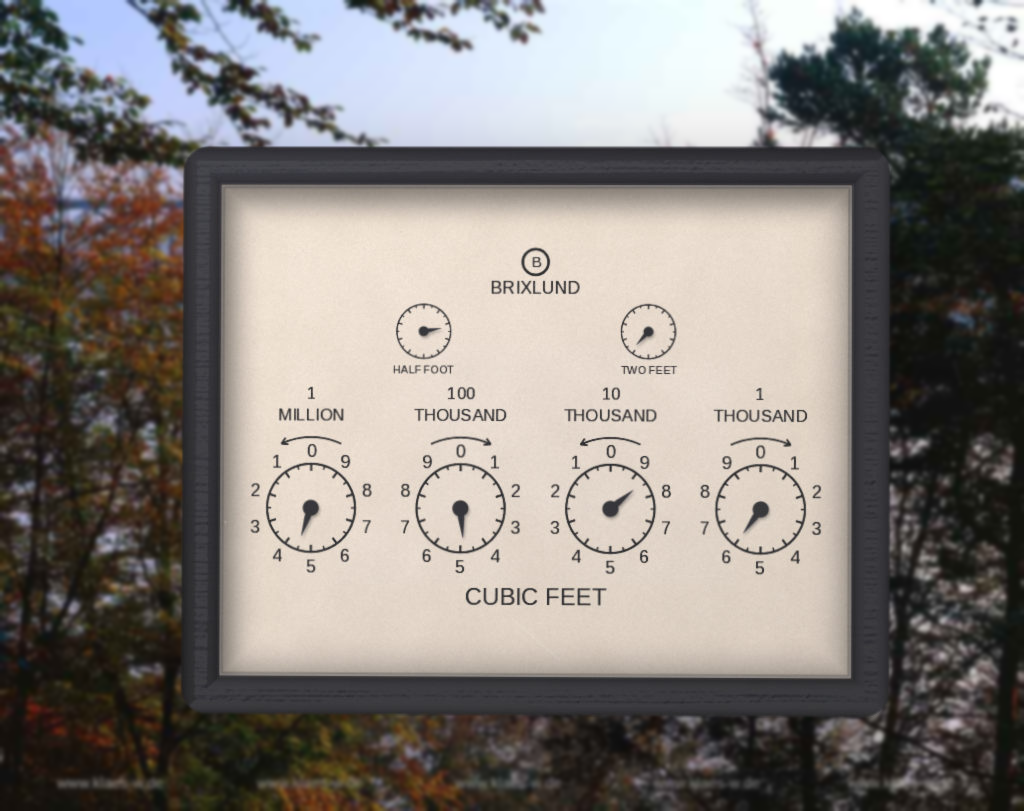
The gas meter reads 448600 ft³
